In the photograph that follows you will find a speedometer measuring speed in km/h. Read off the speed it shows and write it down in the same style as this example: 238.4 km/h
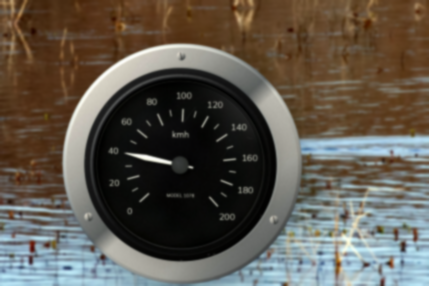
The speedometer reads 40 km/h
